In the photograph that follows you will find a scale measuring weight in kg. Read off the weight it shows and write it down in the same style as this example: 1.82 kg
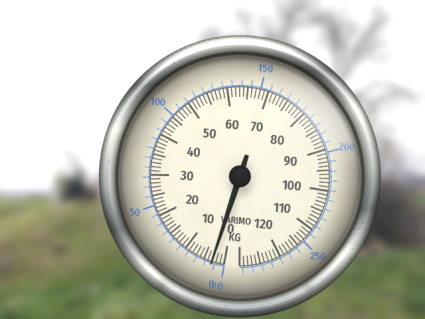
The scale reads 3 kg
